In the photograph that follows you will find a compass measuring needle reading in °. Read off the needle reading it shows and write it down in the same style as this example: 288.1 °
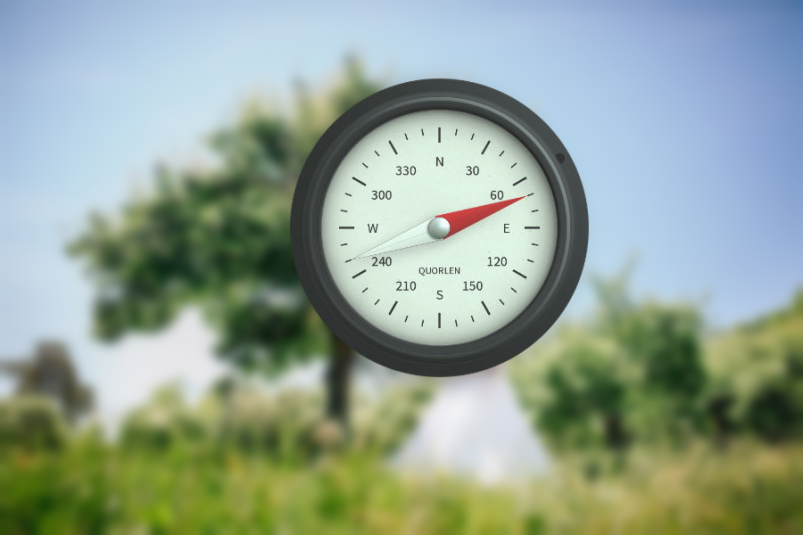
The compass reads 70 °
